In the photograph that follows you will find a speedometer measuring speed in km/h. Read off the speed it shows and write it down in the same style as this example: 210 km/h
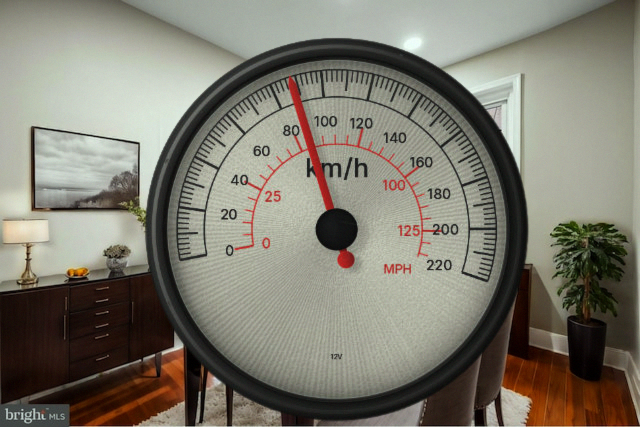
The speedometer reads 88 km/h
